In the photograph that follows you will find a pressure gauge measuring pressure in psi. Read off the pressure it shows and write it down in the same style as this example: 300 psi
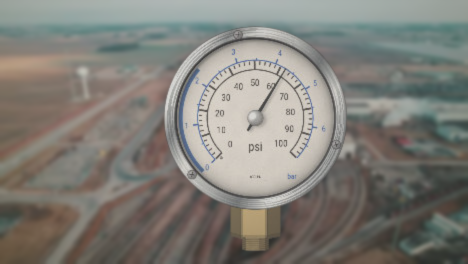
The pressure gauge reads 62 psi
